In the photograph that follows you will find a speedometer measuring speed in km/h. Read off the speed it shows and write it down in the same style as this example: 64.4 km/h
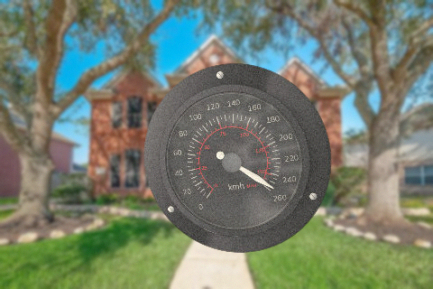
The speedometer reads 255 km/h
